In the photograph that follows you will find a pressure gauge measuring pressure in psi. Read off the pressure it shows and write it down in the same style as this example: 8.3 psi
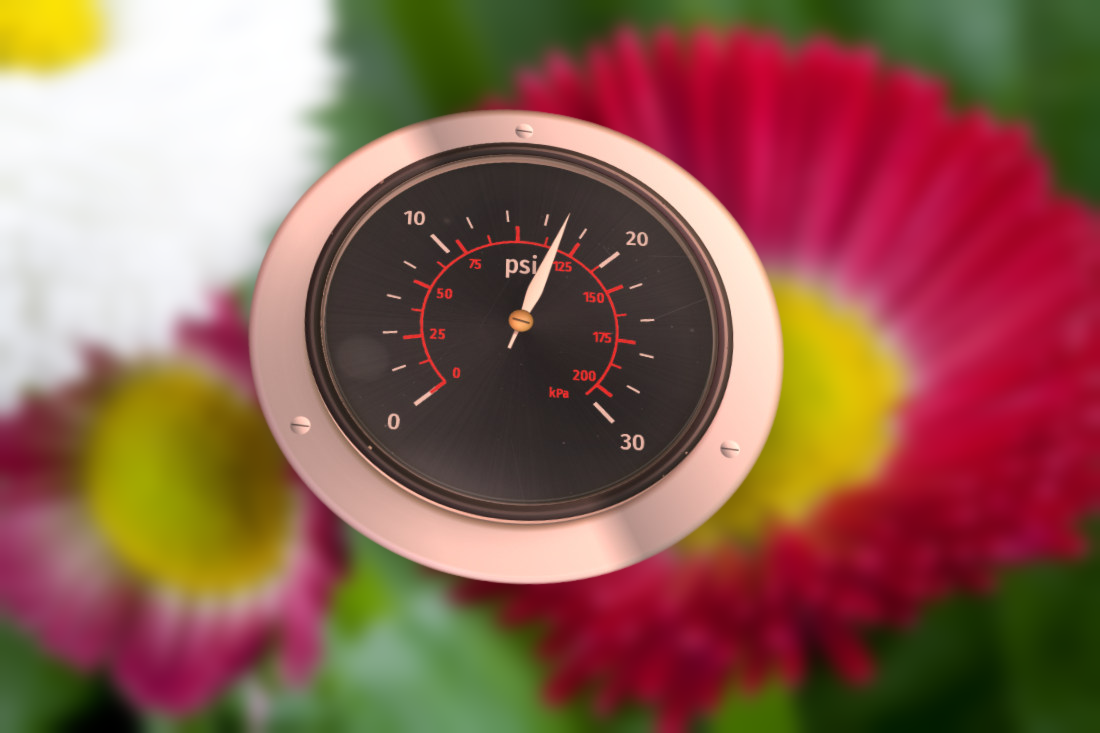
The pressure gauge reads 17 psi
